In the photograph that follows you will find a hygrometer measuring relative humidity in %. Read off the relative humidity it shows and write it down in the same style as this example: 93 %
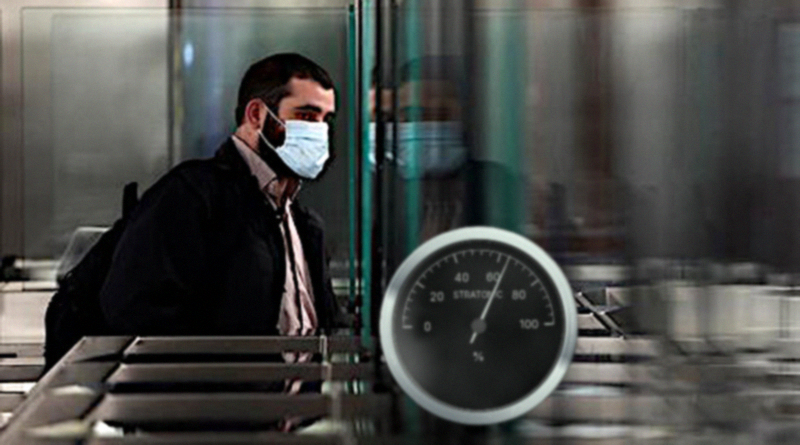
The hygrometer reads 64 %
